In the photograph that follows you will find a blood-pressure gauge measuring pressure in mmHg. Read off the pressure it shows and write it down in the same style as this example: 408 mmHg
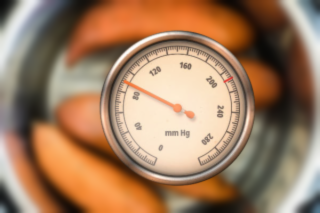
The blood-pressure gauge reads 90 mmHg
